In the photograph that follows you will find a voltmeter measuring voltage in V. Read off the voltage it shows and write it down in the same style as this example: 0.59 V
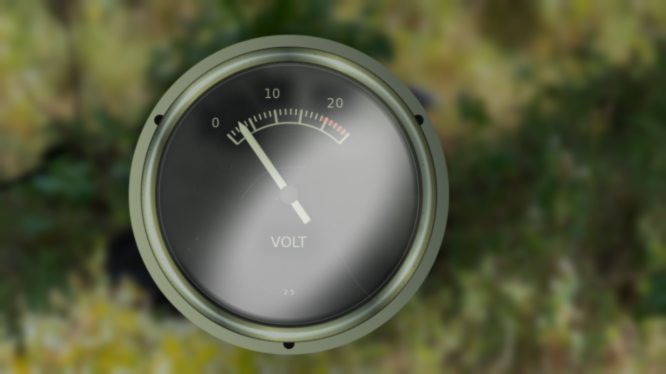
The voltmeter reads 3 V
